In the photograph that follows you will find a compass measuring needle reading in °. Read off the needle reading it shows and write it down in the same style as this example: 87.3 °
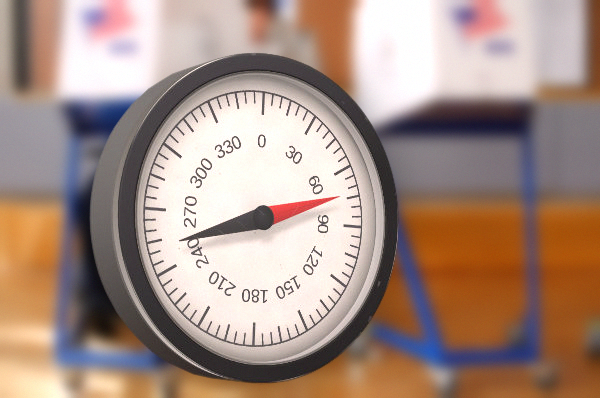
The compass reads 72.5 °
